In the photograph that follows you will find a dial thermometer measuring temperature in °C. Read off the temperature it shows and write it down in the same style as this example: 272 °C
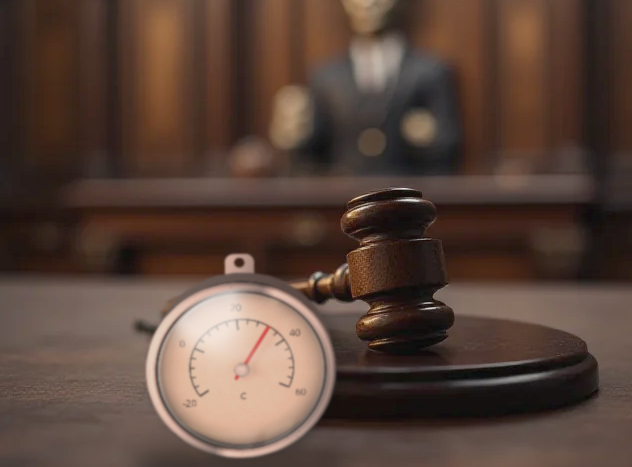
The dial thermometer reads 32 °C
